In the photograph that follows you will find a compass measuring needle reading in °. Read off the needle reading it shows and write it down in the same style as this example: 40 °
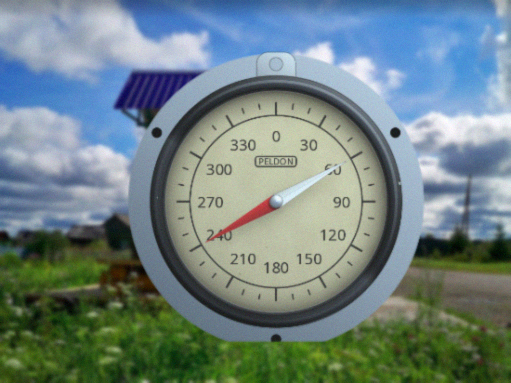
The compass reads 240 °
